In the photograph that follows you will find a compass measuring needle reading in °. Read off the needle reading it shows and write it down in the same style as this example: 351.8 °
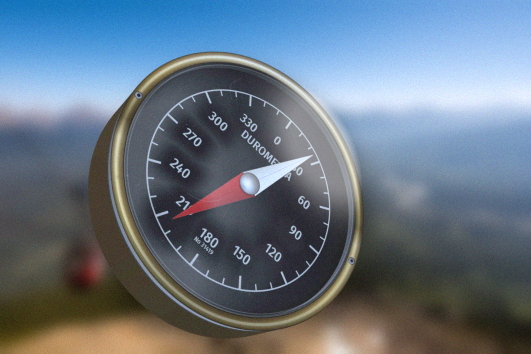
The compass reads 205 °
